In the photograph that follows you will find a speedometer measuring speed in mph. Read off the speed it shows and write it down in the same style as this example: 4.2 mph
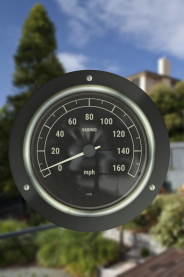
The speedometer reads 5 mph
